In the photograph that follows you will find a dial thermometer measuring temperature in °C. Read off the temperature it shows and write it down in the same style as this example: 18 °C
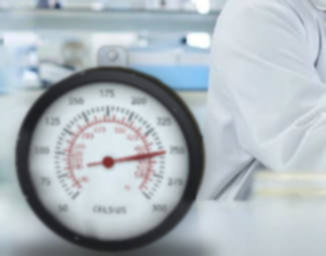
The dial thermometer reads 250 °C
